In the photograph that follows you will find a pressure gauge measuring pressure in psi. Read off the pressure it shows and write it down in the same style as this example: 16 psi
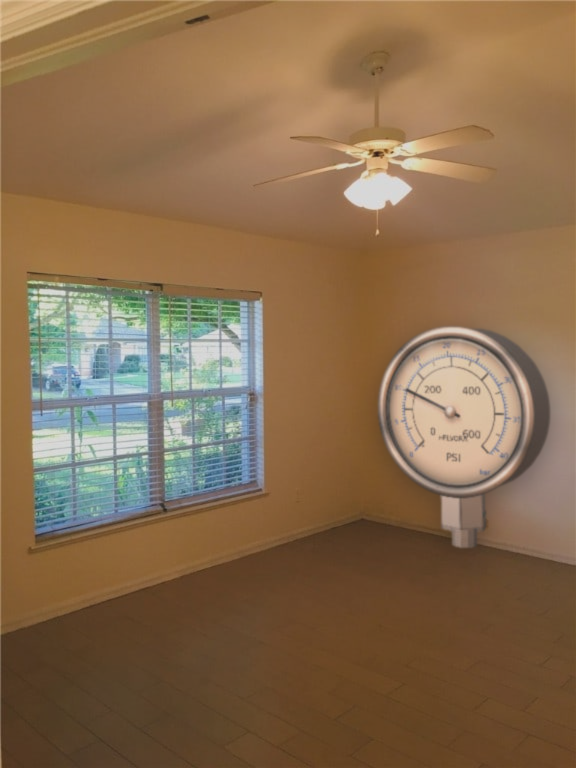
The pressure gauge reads 150 psi
